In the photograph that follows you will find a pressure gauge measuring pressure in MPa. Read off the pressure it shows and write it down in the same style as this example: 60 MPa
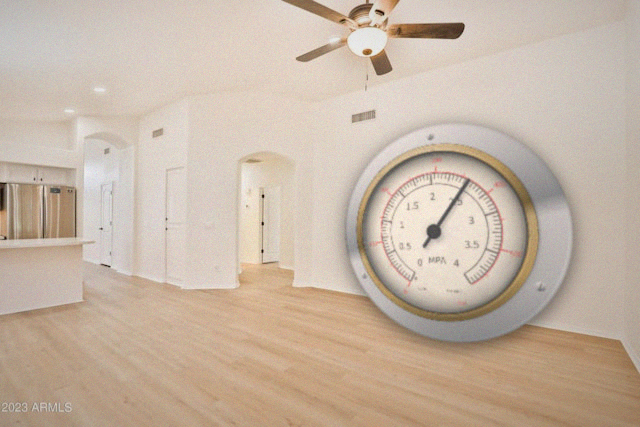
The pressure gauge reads 2.5 MPa
